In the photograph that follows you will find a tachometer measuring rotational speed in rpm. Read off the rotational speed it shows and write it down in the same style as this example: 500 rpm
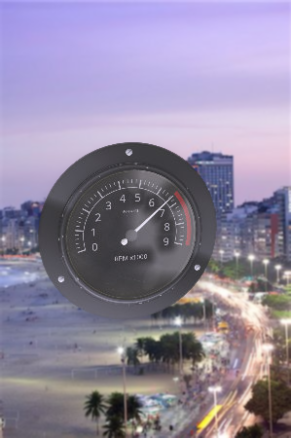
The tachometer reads 6600 rpm
